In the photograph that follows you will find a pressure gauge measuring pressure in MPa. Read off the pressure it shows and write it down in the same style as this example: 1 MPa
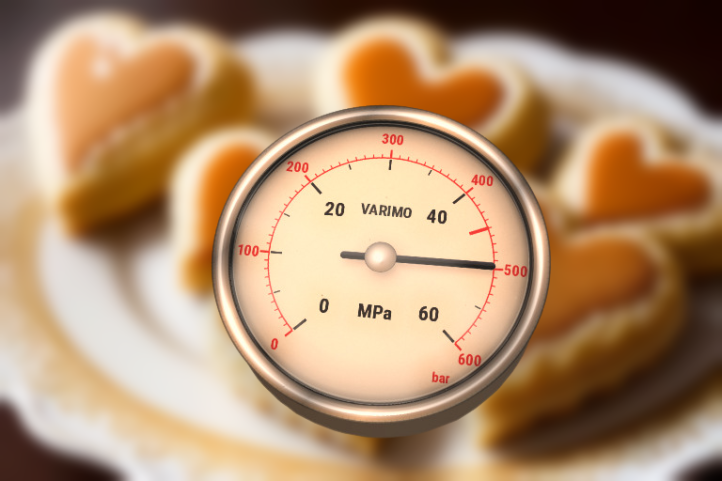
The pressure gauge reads 50 MPa
